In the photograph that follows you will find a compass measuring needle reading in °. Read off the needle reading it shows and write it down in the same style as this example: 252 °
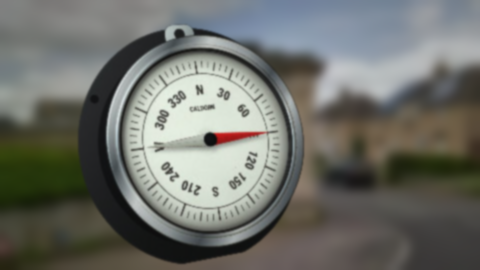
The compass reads 90 °
